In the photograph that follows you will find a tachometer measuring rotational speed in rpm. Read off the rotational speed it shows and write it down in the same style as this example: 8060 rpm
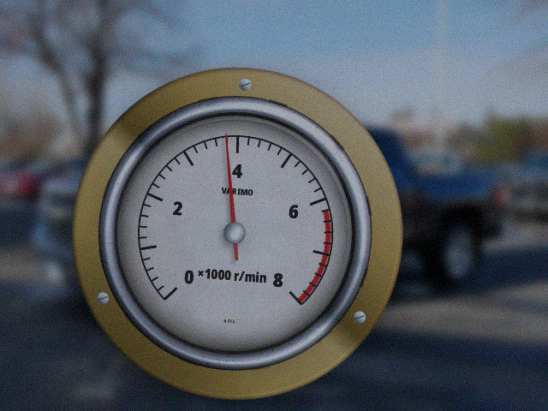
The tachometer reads 3800 rpm
